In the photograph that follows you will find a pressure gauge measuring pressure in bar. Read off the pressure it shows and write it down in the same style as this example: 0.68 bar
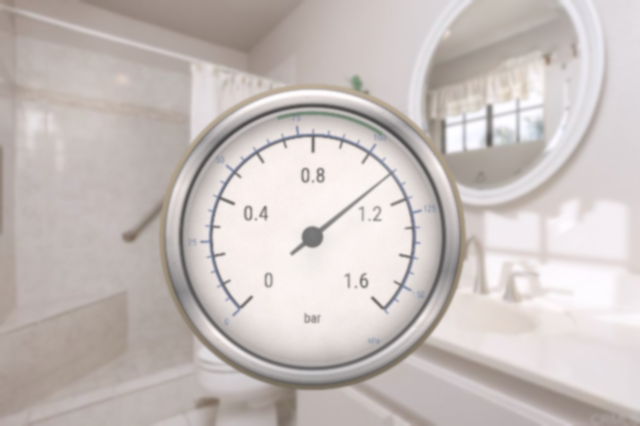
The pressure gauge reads 1.1 bar
